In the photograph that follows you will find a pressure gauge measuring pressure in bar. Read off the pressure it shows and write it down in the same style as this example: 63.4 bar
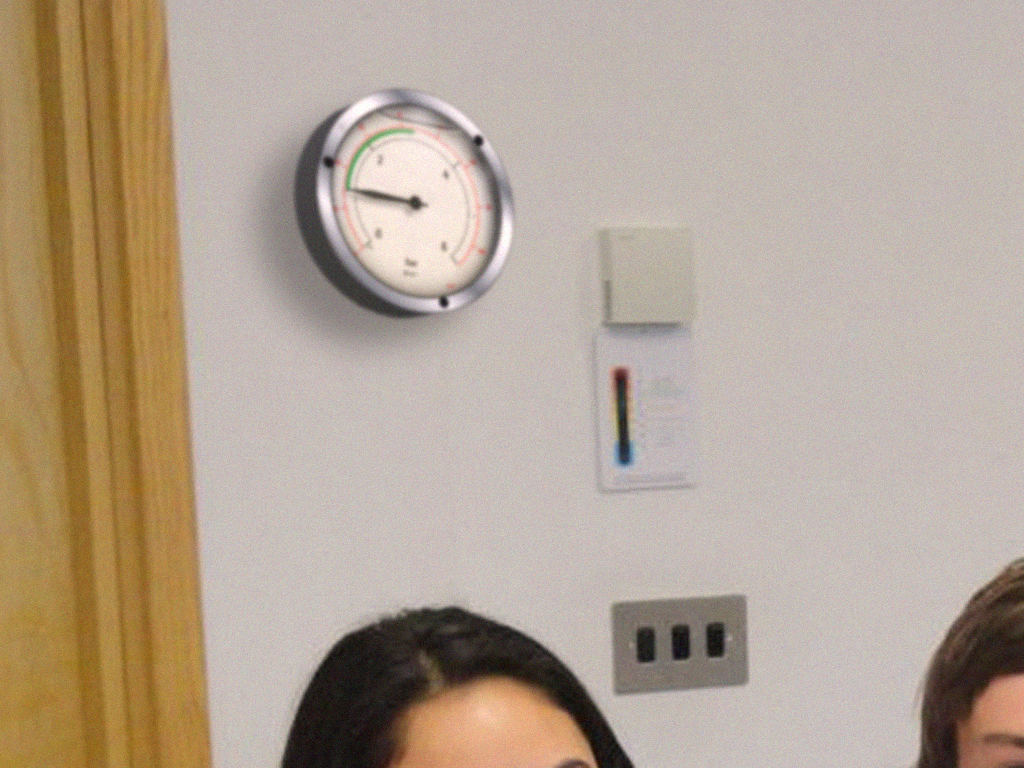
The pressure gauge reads 1 bar
